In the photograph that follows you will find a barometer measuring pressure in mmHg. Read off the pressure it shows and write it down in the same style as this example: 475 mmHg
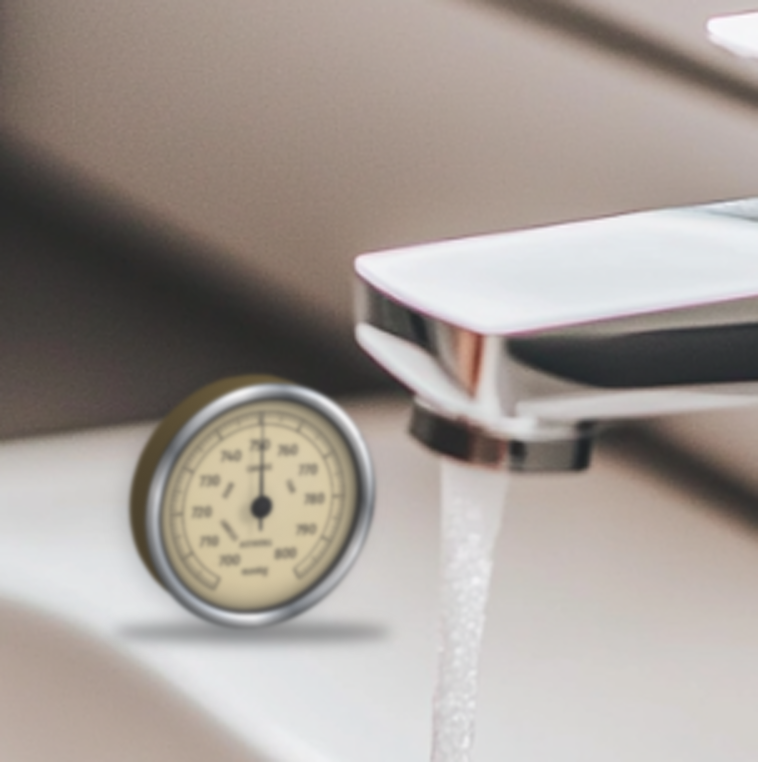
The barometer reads 750 mmHg
